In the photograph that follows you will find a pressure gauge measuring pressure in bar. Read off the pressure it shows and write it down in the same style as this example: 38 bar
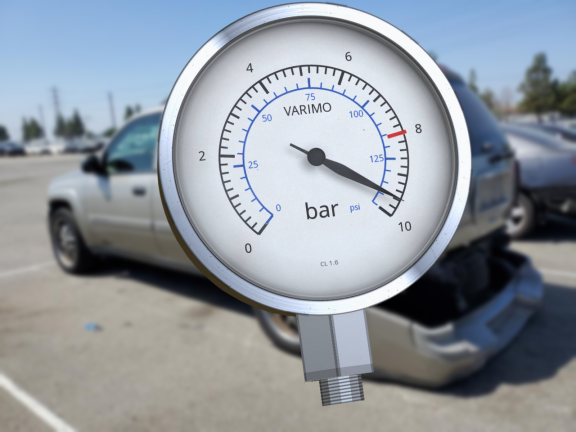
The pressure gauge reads 9.6 bar
